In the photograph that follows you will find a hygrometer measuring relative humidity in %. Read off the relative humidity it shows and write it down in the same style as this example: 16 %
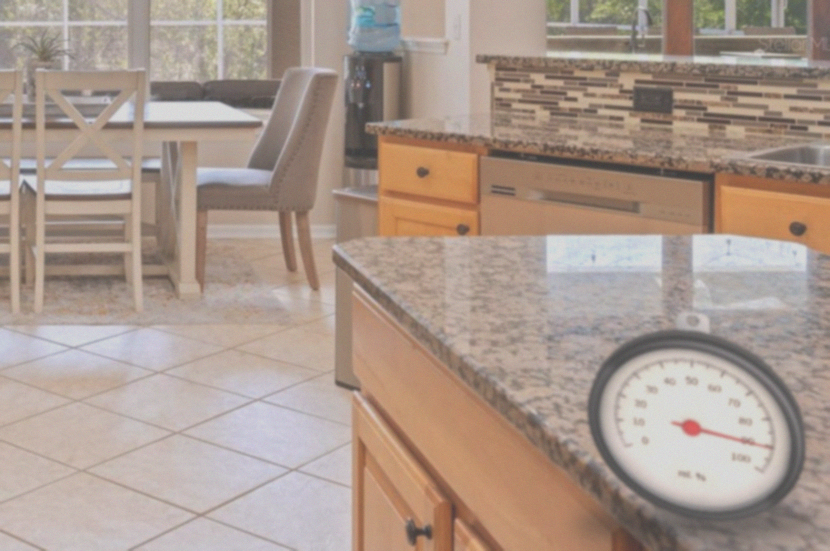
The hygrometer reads 90 %
